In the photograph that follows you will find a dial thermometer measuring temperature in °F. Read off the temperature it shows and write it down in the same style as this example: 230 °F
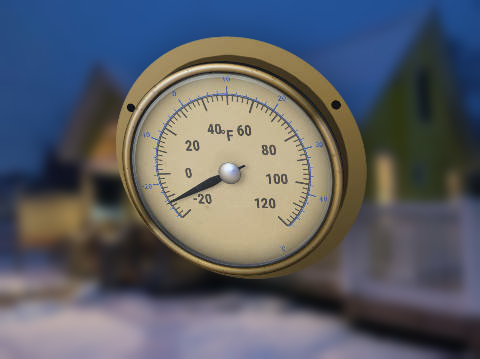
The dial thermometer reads -12 °F
